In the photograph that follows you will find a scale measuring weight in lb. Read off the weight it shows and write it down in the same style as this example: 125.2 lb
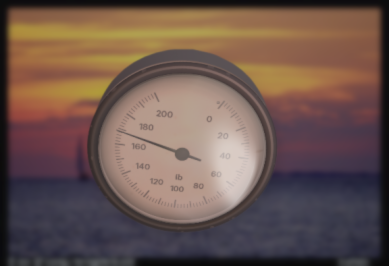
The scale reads 170 lb
